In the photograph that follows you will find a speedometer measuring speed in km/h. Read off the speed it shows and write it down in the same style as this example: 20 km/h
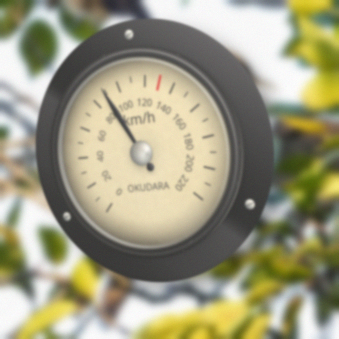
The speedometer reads 90 km/h
